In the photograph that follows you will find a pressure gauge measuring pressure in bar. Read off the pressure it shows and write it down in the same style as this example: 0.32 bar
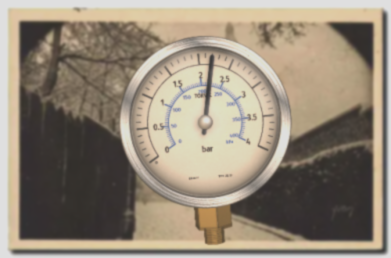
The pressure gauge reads 2.2 bar
